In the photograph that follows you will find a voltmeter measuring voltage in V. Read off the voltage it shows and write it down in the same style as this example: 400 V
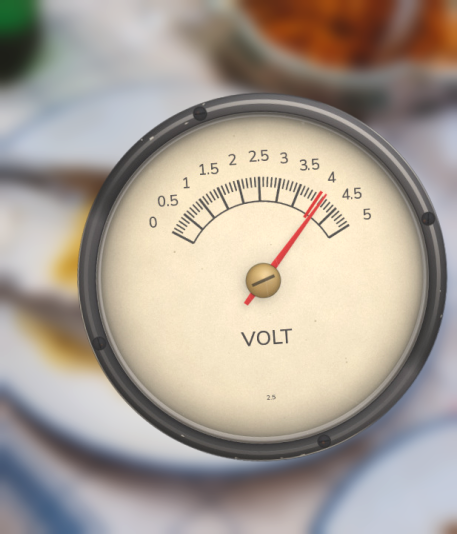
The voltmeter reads 4.1 V
